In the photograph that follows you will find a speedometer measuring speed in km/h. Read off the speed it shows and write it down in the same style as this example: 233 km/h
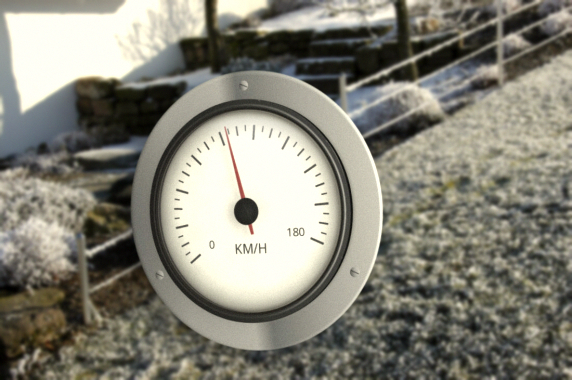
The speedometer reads 85 km/h
